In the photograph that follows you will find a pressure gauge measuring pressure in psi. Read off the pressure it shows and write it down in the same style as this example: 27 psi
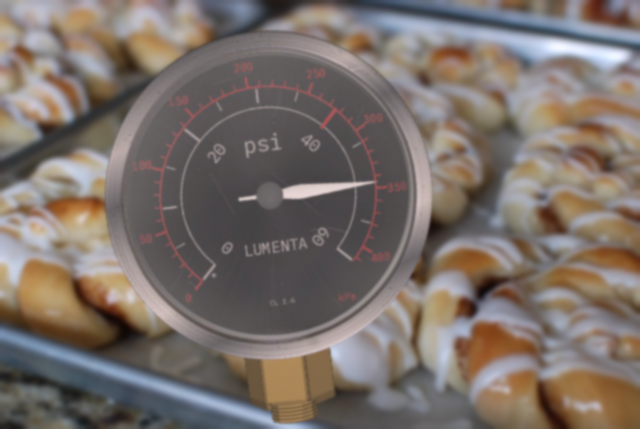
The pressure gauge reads 50 psi
